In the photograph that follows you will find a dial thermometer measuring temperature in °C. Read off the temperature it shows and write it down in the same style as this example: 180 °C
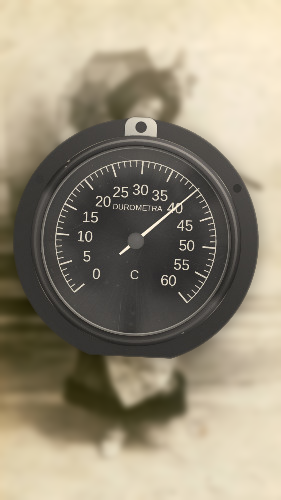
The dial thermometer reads 40 °C
